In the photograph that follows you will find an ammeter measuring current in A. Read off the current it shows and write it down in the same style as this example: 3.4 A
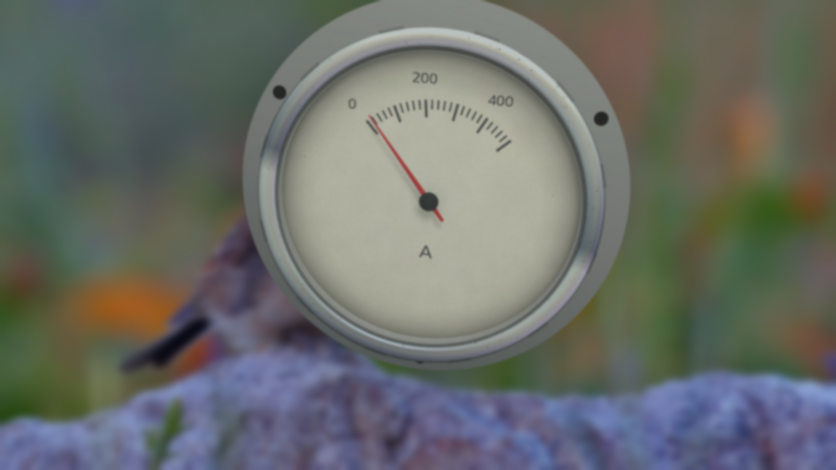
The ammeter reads 20 A
